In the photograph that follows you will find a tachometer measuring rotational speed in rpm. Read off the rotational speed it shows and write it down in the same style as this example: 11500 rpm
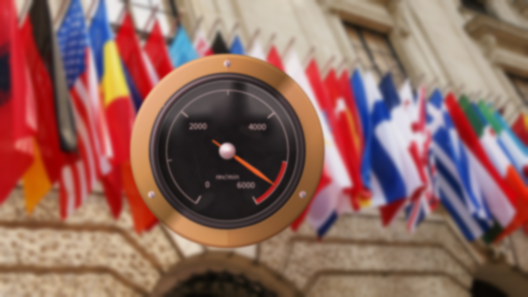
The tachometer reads 5500 rpm
